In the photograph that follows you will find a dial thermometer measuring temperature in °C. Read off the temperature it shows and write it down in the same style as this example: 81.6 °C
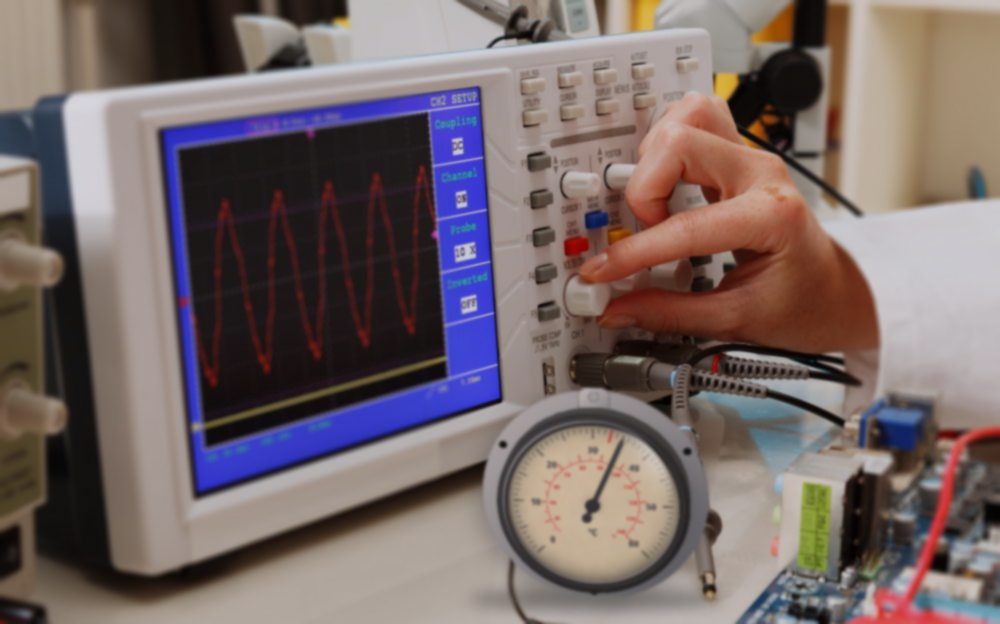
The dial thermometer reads 35 °C
